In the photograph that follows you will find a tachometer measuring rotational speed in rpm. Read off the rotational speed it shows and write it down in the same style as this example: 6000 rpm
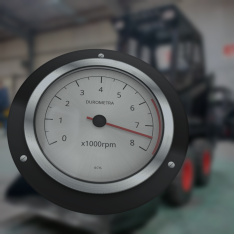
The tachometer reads 7500 rpm
